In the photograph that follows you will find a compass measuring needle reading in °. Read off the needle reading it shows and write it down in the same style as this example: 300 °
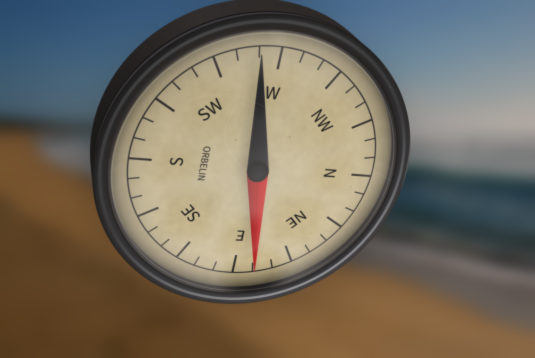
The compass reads 80 °
